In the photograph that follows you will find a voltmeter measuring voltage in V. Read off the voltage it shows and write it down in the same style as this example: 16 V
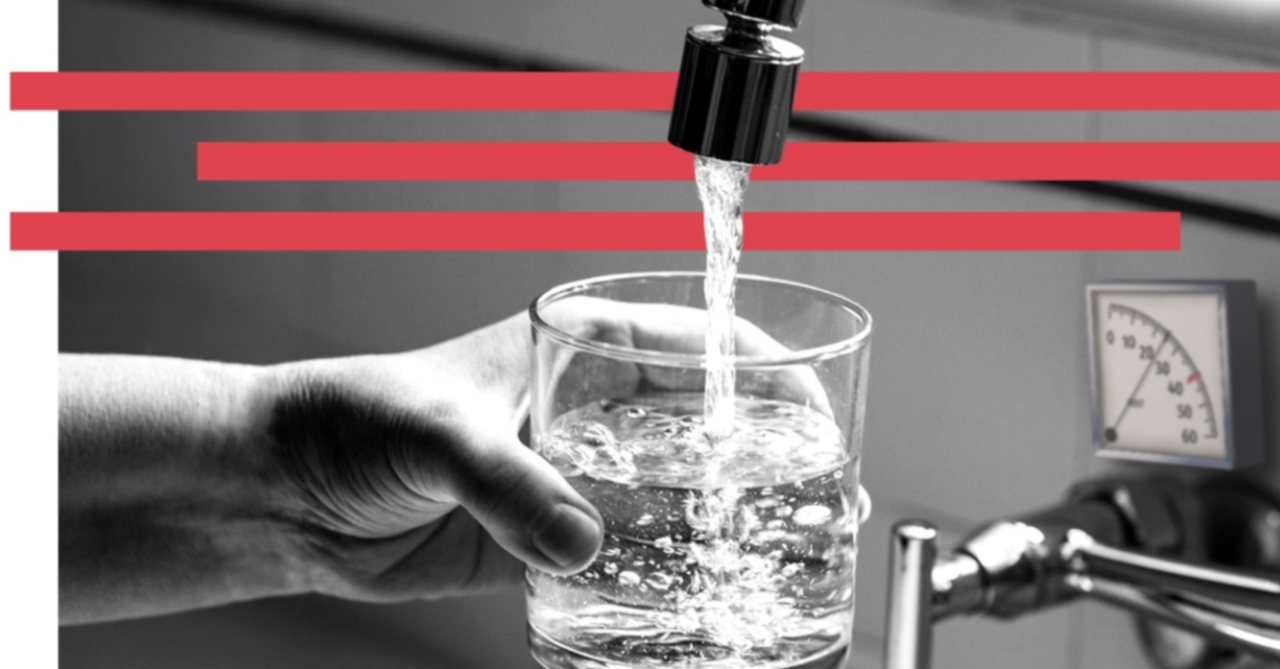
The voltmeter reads 25 V
